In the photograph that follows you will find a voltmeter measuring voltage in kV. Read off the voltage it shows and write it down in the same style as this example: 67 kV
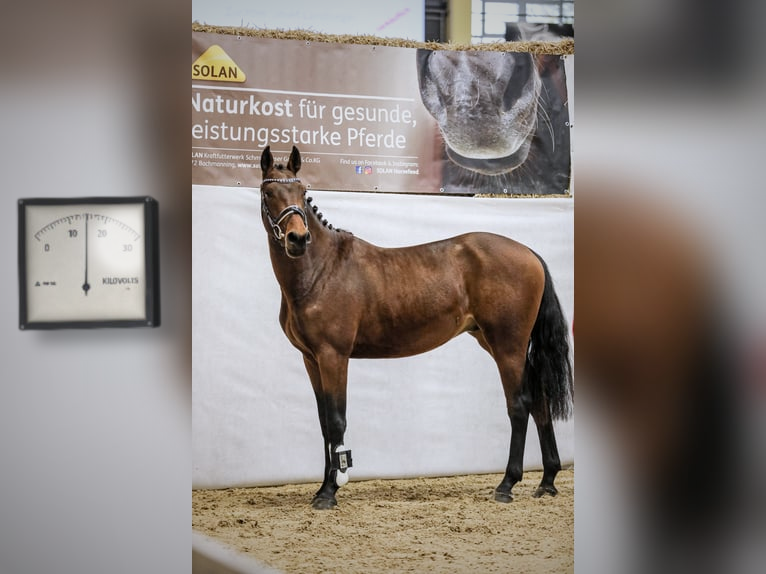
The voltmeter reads 15 kV
